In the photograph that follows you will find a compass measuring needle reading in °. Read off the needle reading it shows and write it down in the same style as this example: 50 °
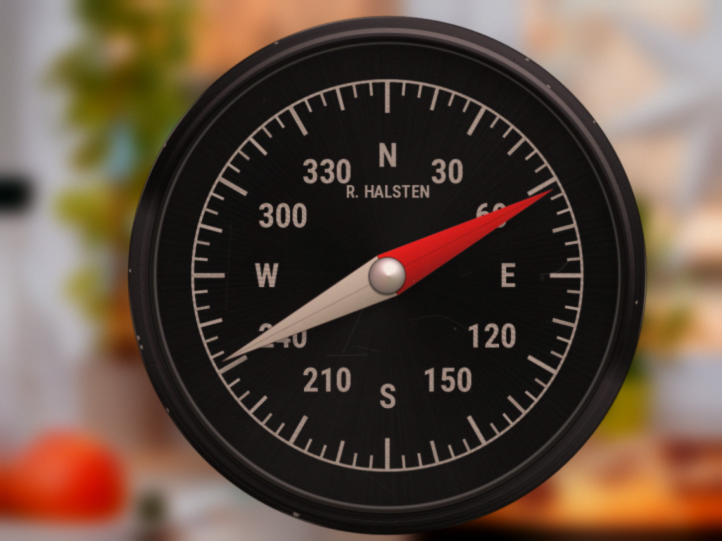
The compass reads 62.5 °
